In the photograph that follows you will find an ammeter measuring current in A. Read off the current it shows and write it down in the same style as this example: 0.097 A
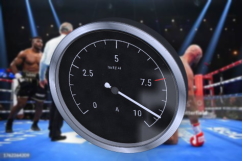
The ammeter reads 9.25 A
